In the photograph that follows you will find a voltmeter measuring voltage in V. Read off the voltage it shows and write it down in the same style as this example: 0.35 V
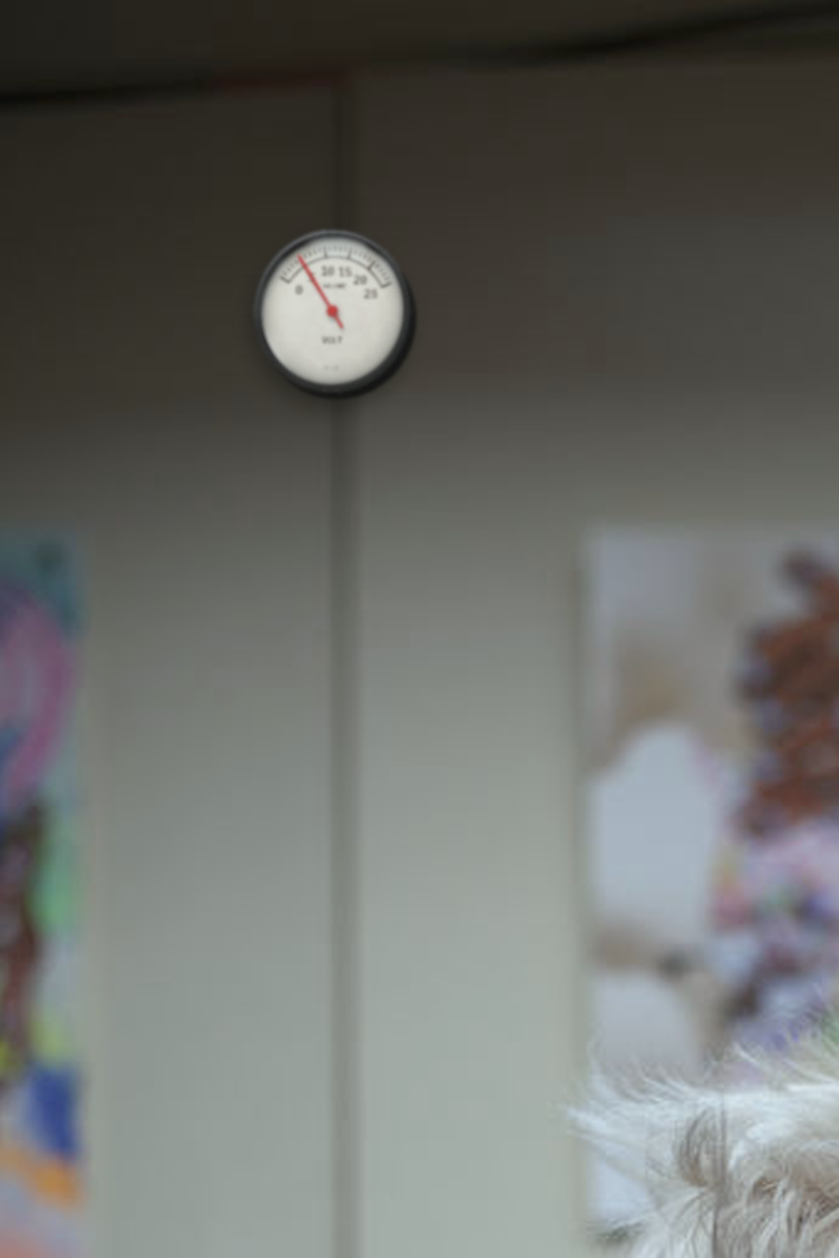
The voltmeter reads 5 V
